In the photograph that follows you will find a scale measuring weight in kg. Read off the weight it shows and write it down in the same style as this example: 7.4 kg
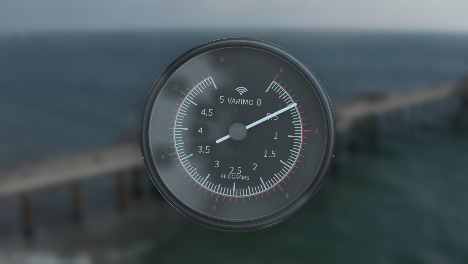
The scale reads 0.5 kg
